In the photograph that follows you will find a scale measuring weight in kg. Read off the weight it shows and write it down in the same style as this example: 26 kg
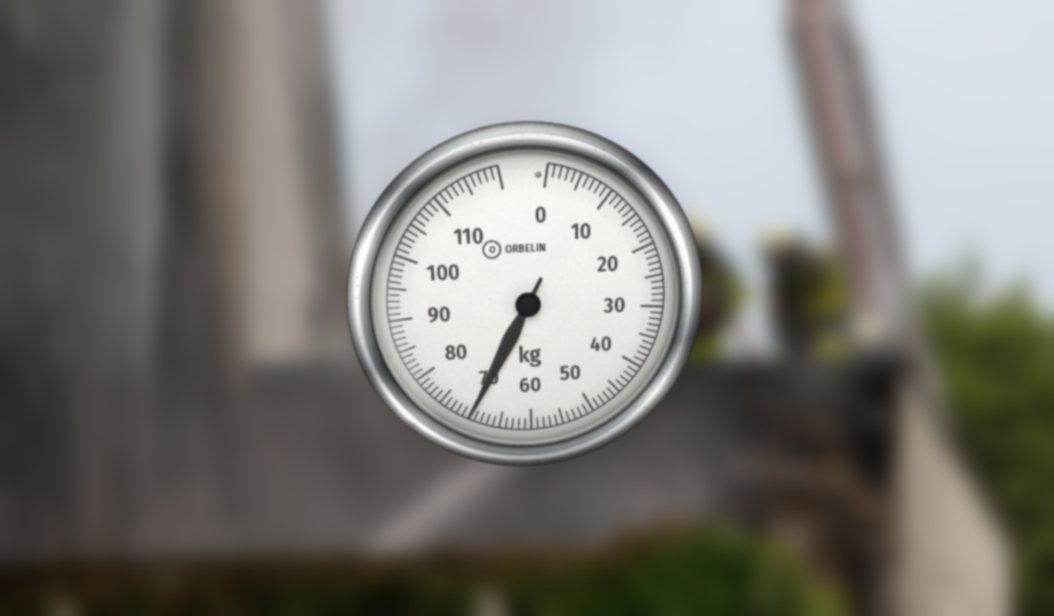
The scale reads 70 kg
